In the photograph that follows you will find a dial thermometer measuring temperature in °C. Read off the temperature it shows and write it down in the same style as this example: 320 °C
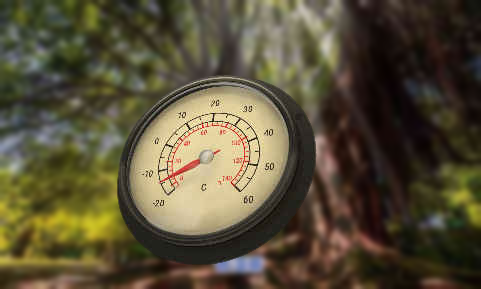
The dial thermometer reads -15 °C
